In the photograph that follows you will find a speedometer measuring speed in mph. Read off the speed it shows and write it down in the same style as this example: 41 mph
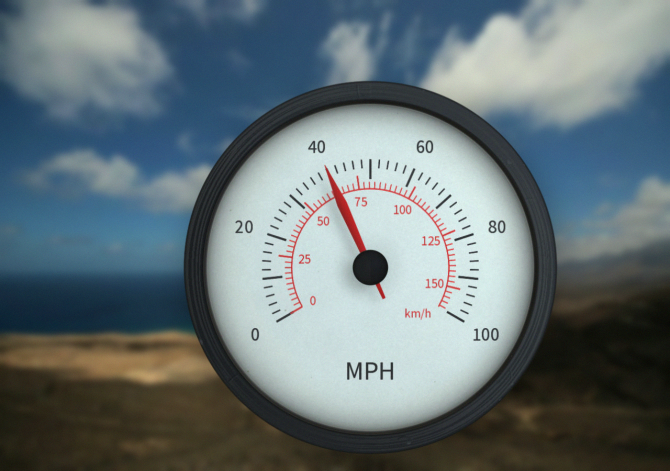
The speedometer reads 40 mph
